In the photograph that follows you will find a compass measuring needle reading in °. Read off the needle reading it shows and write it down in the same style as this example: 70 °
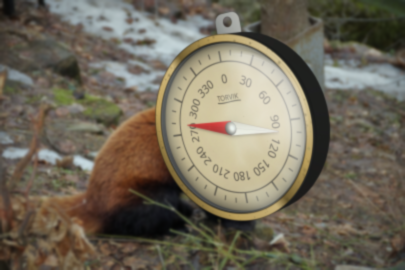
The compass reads 280 °
